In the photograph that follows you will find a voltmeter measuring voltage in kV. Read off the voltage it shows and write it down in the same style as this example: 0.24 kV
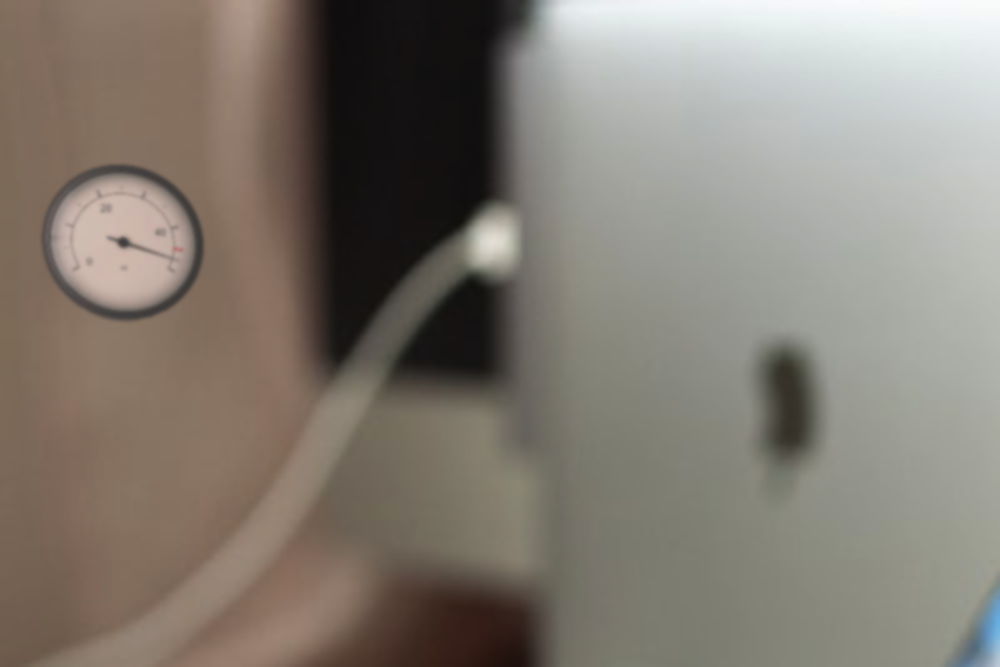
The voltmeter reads 47.5 kV
